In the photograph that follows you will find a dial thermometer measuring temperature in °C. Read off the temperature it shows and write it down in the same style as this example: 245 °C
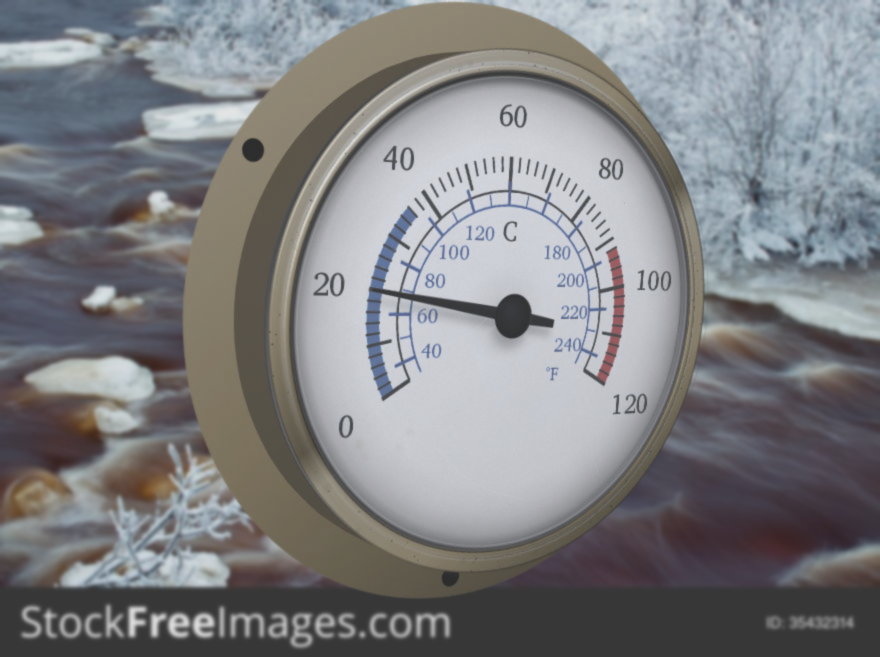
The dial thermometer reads 20 °C
